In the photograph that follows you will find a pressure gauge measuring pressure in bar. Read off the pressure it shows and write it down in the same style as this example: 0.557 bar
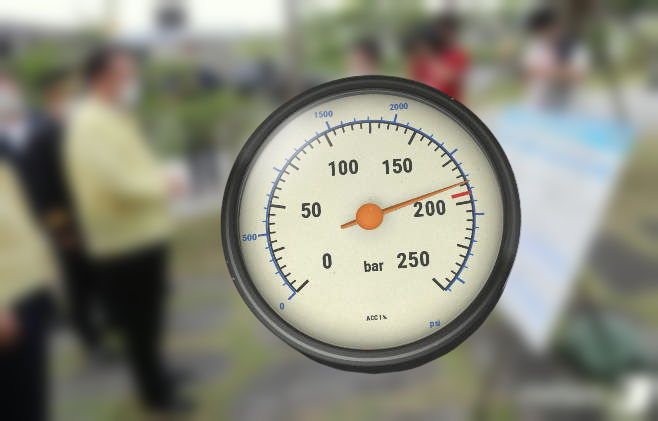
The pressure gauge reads 190 bar
